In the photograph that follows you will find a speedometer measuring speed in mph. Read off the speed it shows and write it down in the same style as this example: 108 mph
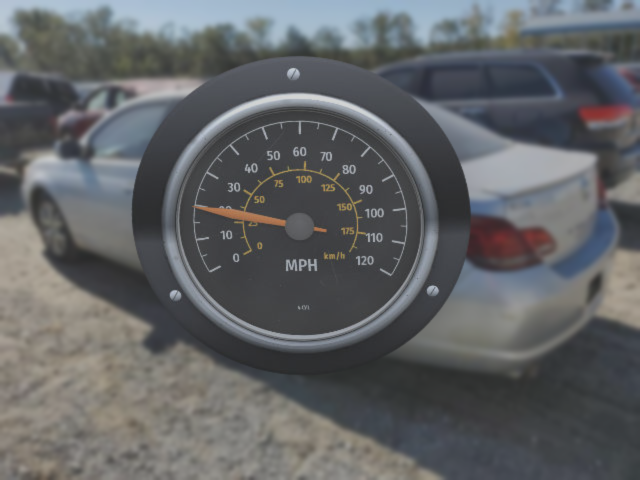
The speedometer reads 20 mph
